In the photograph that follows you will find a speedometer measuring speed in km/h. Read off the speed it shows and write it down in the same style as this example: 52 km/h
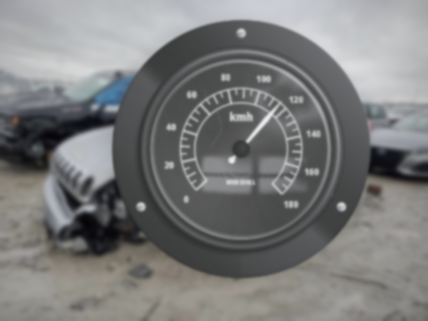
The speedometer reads 115 km/h
